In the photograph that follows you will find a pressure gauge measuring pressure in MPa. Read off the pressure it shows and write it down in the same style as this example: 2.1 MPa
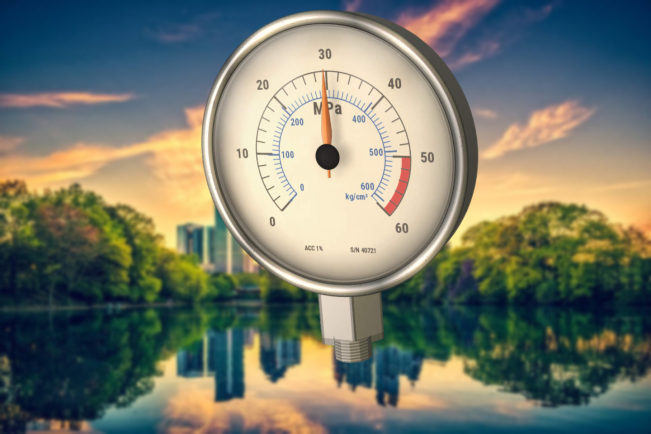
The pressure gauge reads 30 MPa
